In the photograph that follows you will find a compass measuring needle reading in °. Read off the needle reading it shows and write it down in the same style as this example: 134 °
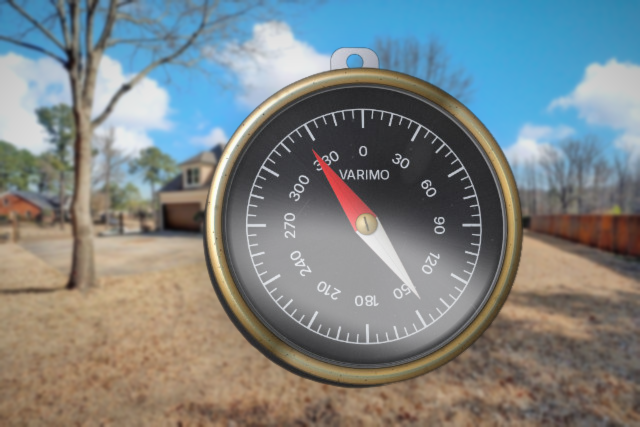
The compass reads 325 °
